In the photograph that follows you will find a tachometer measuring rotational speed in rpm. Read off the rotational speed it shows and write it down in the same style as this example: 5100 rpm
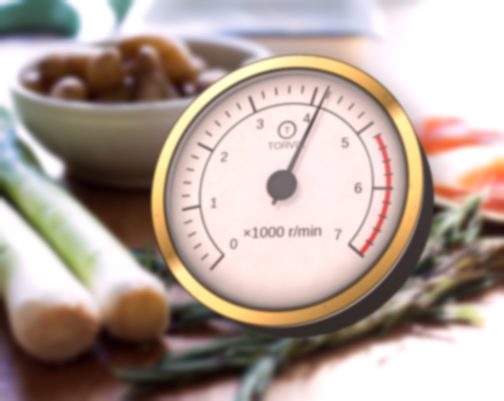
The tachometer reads 4200 rpm
